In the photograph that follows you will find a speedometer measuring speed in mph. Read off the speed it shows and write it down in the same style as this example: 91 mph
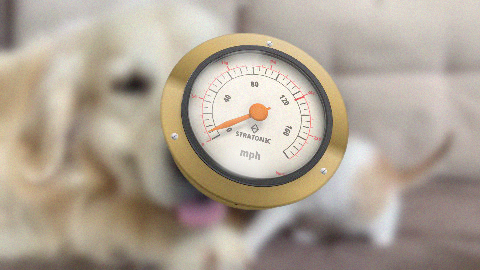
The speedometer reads 5 mph
